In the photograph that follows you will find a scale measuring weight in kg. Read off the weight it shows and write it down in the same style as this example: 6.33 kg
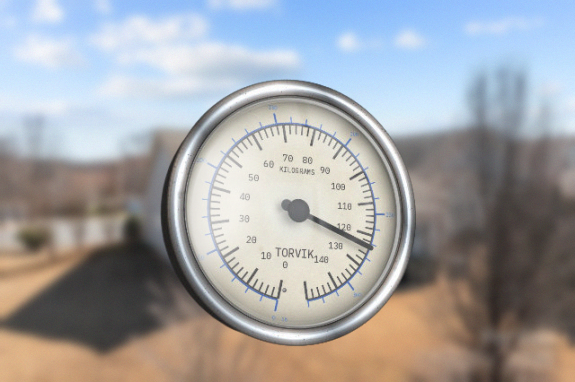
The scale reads 124 kg
